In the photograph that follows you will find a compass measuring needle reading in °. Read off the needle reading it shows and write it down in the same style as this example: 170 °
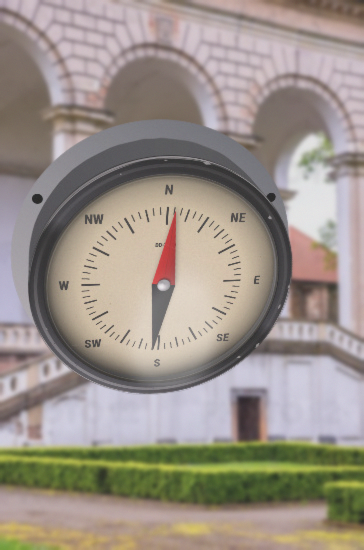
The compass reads 5 °
